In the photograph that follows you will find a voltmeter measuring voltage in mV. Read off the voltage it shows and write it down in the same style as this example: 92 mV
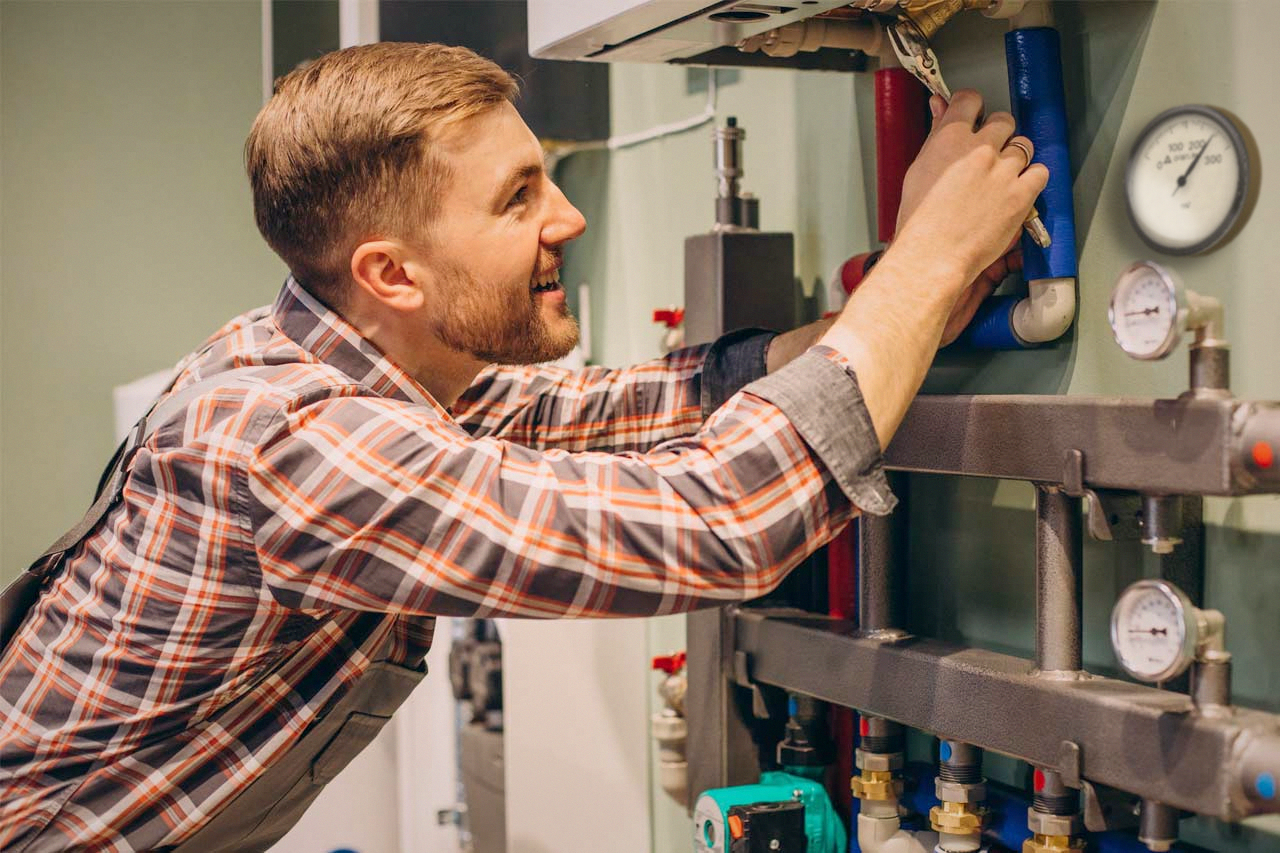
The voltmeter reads 250 mV
